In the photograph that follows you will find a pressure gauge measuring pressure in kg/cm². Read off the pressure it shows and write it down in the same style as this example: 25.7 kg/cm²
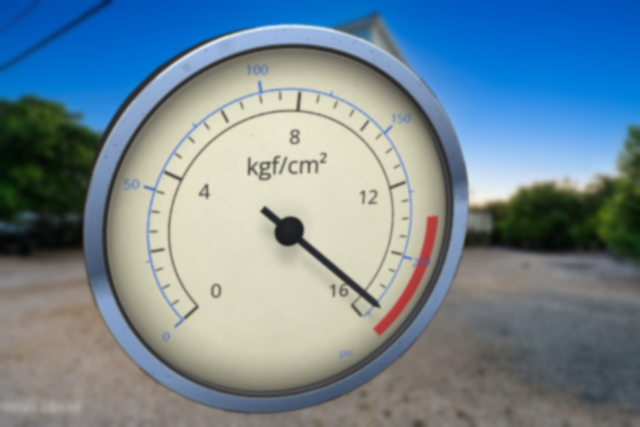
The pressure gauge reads 15.5 kg/cm²
